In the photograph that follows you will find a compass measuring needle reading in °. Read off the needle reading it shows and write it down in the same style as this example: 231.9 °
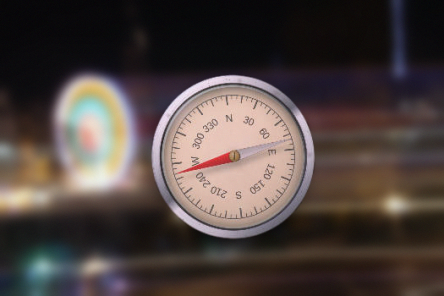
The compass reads 260 °
